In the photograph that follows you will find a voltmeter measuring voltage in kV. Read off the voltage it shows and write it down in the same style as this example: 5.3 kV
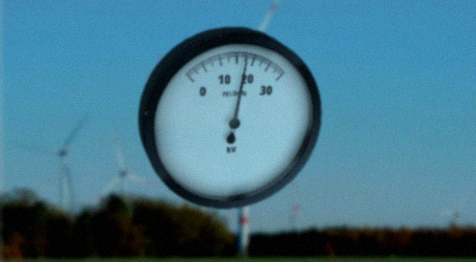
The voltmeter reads 17.5 kV
